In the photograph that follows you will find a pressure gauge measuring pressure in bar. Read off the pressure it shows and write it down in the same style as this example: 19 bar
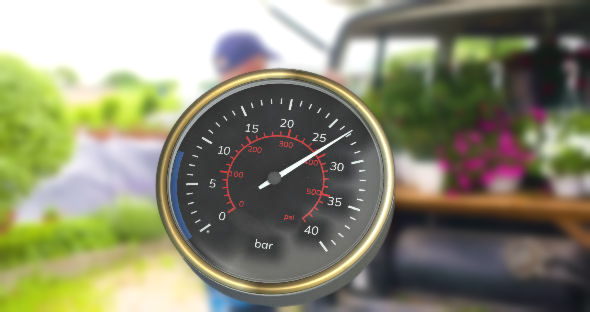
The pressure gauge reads 27 bar
